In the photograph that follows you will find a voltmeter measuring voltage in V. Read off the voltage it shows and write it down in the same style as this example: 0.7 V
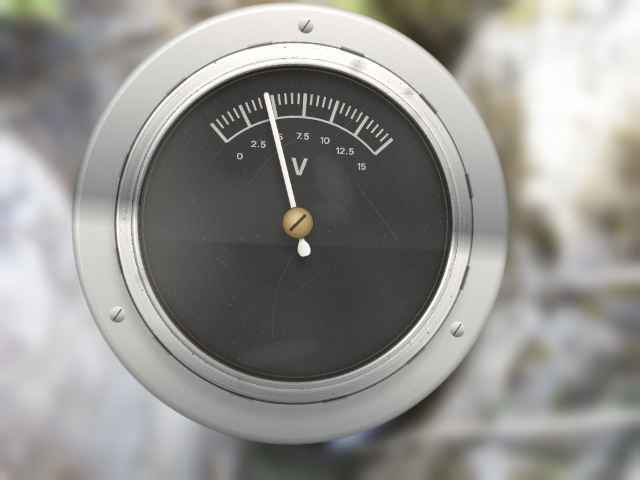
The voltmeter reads 4.5 V
